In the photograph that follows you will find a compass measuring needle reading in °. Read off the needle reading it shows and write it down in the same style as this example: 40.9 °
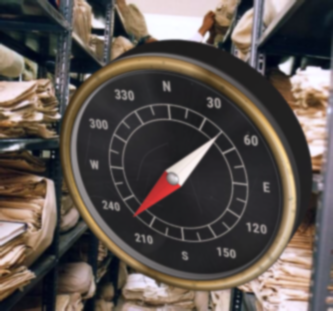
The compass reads 225 °
